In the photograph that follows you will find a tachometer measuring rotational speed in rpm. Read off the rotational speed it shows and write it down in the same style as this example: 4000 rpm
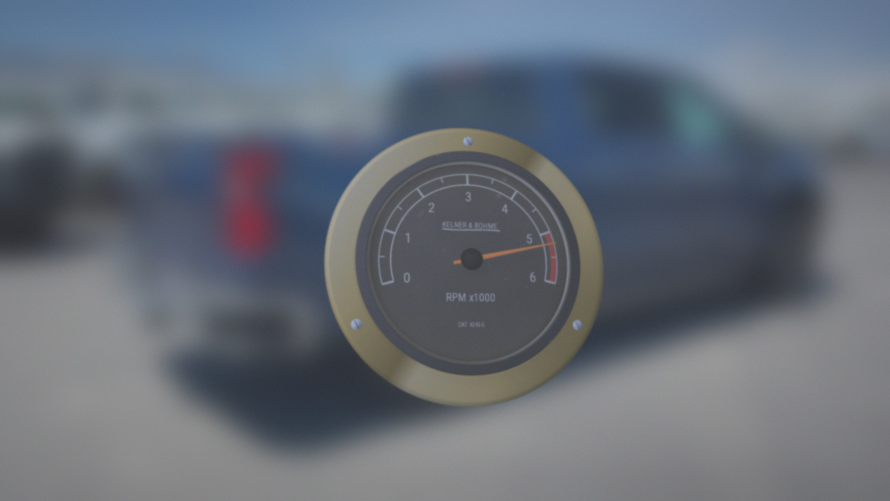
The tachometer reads 5250 rpm
